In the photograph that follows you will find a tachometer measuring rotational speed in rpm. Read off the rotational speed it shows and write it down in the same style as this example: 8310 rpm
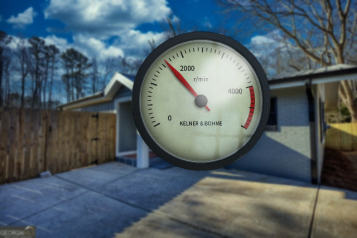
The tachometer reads 1600 rpm
